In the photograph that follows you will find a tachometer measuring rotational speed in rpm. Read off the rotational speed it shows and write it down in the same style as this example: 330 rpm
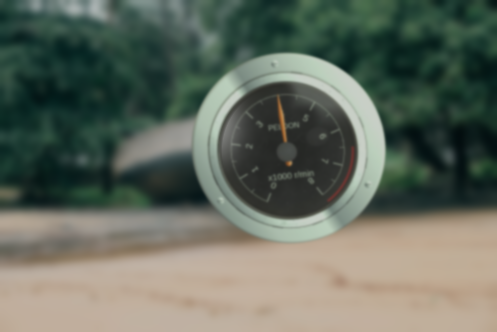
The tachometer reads 4000 rpm
